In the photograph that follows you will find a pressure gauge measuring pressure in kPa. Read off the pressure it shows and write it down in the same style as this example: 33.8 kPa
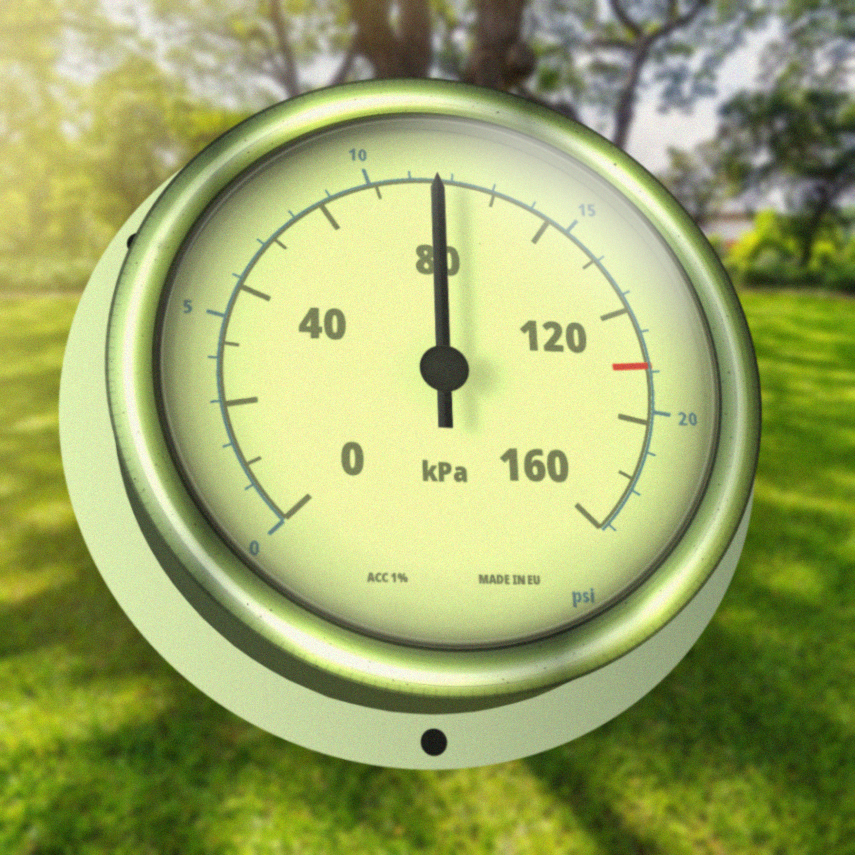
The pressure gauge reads 80 kPa
